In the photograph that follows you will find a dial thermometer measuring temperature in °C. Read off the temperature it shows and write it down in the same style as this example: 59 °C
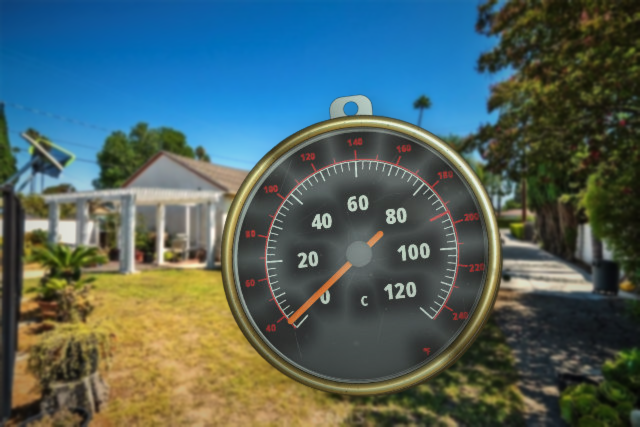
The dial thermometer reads 2 °C
